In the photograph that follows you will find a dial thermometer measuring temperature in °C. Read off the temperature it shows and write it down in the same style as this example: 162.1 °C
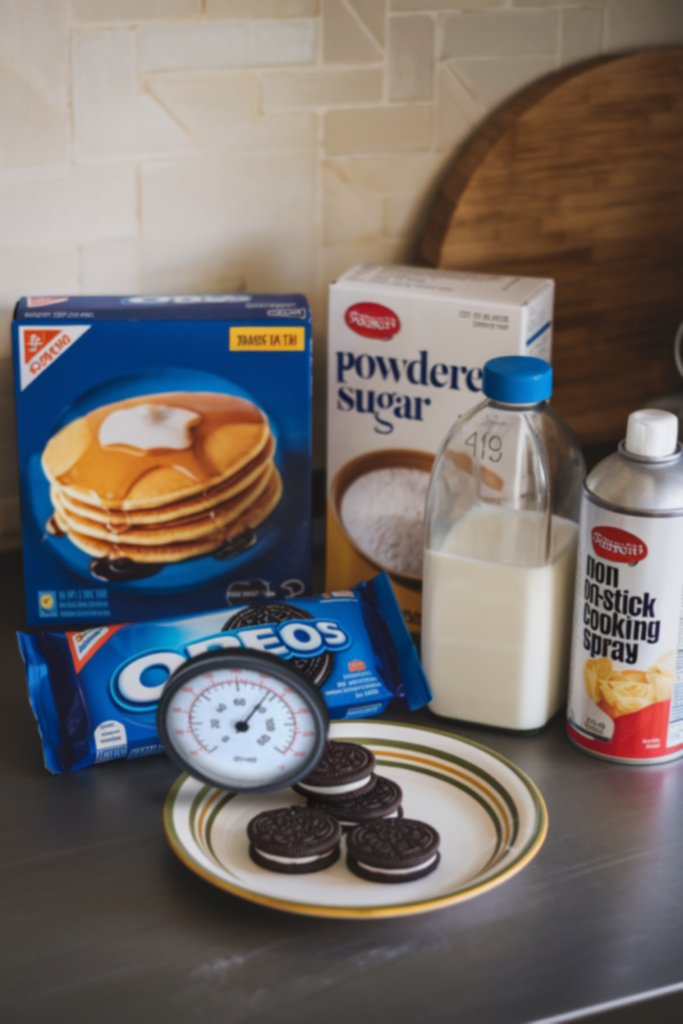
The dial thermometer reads 76 °C
